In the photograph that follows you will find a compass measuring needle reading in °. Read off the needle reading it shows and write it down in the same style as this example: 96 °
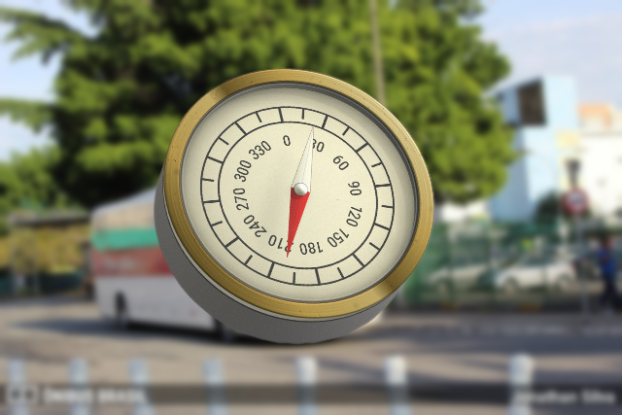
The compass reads 202.5 °
